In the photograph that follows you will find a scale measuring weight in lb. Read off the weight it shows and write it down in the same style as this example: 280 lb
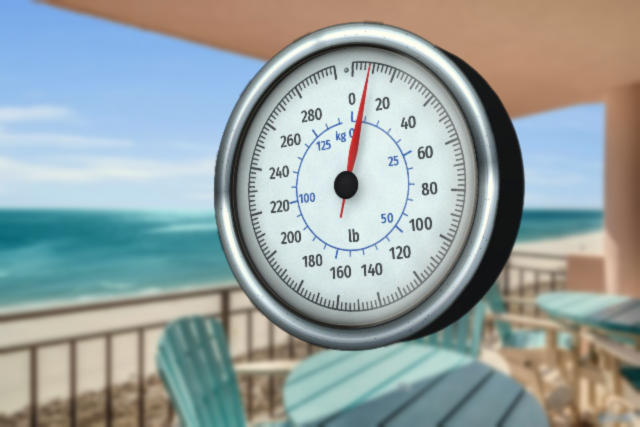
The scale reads 10 lb
